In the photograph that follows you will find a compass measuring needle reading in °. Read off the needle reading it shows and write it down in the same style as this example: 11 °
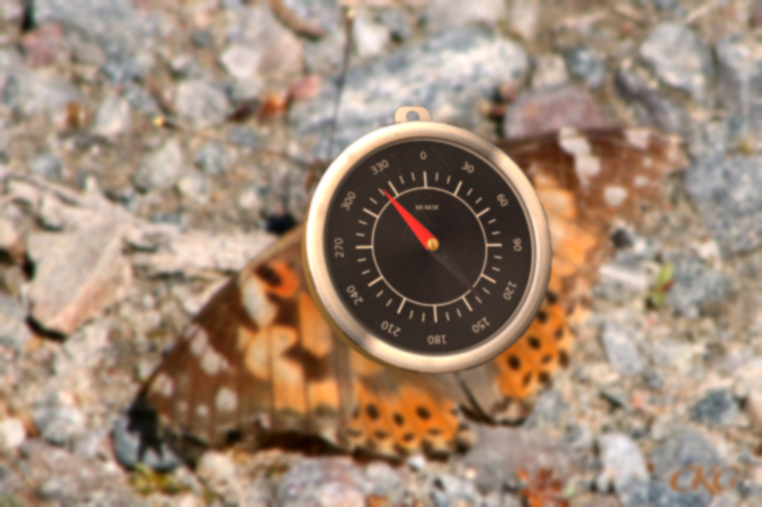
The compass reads 320 °
